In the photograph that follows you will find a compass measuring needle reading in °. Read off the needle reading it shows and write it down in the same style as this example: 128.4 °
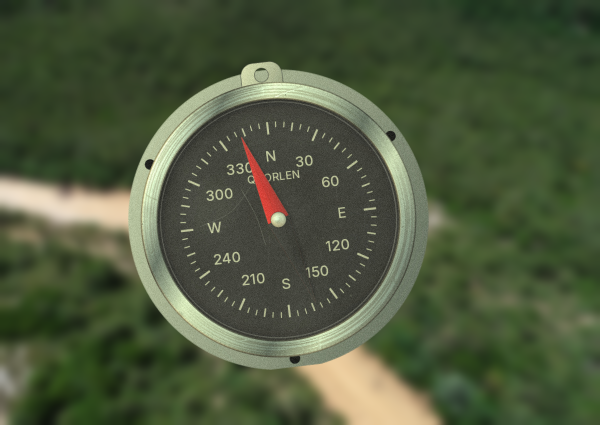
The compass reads 342.5 °
